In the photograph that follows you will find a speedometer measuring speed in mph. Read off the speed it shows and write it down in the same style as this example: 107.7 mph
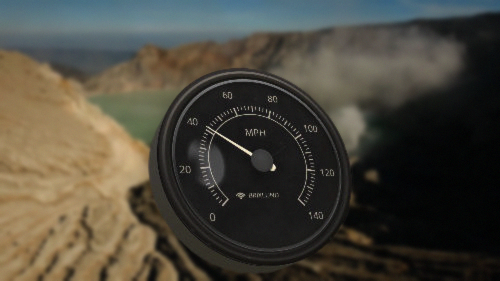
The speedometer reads 40 mph
